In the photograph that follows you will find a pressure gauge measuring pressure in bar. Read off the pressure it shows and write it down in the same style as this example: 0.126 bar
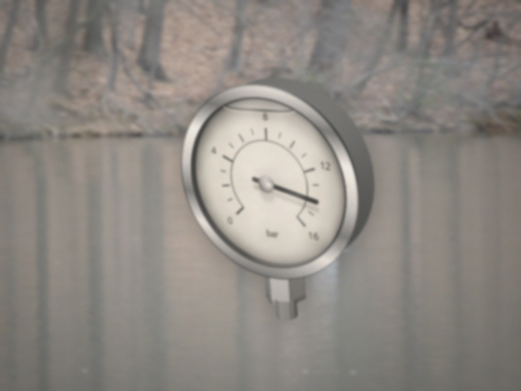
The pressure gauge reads 14 bar
